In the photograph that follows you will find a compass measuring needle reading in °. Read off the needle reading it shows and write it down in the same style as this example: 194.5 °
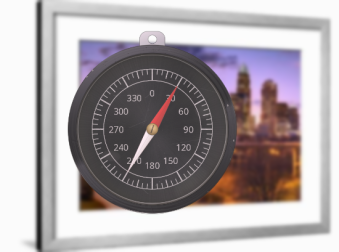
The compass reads 30 °
